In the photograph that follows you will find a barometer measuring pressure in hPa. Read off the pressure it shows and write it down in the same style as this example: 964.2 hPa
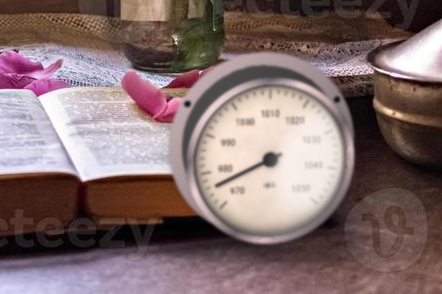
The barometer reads 976 hPa
